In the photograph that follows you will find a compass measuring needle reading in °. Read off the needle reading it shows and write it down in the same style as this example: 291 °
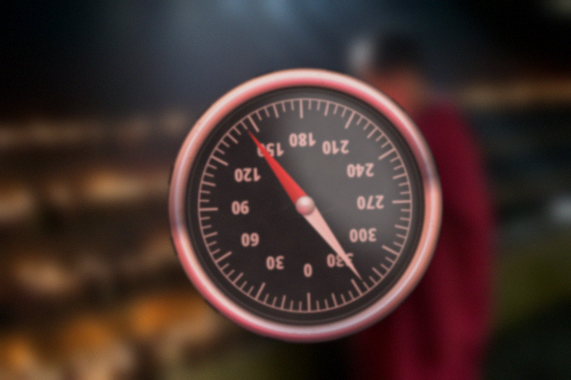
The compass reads 145 °
